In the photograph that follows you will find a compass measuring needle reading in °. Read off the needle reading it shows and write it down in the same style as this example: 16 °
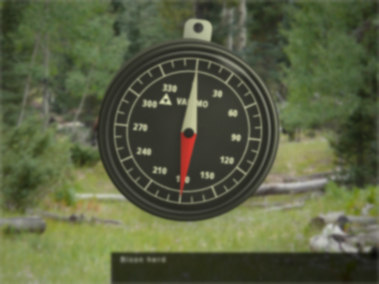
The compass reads 180 °
